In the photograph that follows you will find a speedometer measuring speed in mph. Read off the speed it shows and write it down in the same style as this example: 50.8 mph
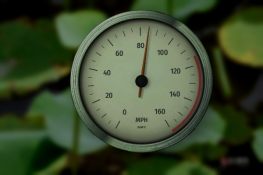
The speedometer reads 85 mph
